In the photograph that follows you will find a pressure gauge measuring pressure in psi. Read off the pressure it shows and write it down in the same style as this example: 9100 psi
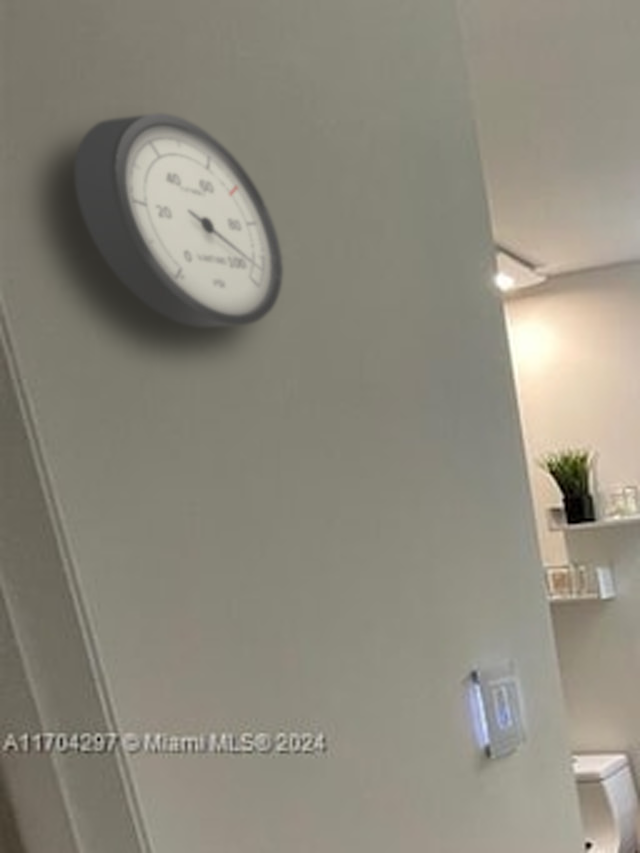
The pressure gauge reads 95 psi
